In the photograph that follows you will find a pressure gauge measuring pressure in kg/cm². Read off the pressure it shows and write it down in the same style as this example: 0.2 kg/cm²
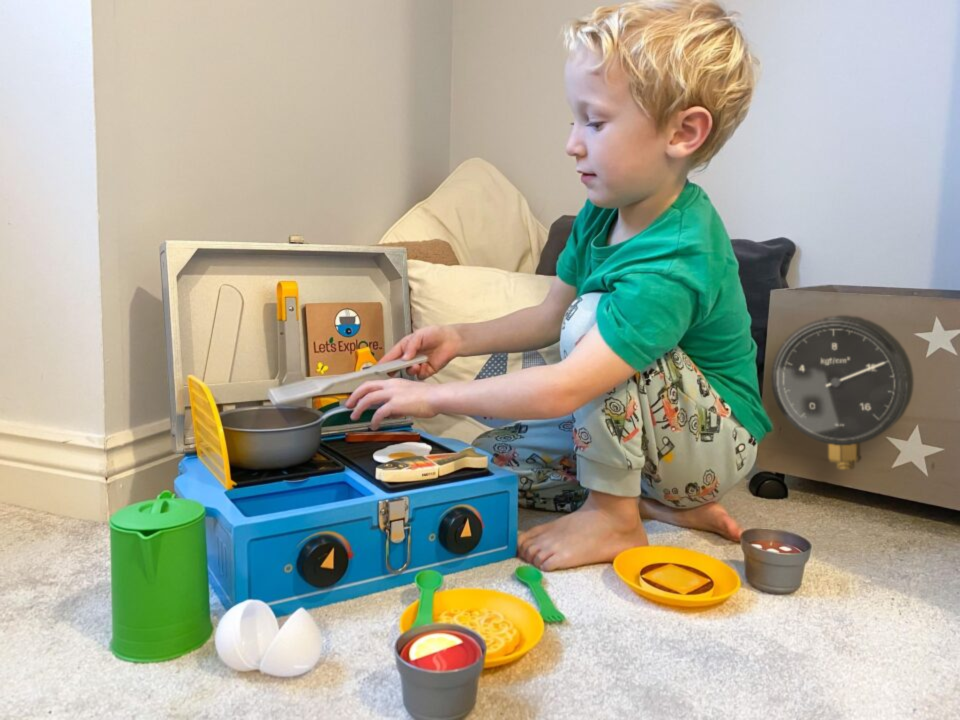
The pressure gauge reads 12 kg/cm²
